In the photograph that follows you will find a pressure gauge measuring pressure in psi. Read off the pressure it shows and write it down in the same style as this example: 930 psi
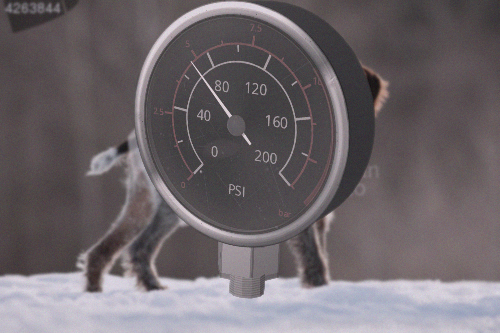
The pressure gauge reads 70 psi
